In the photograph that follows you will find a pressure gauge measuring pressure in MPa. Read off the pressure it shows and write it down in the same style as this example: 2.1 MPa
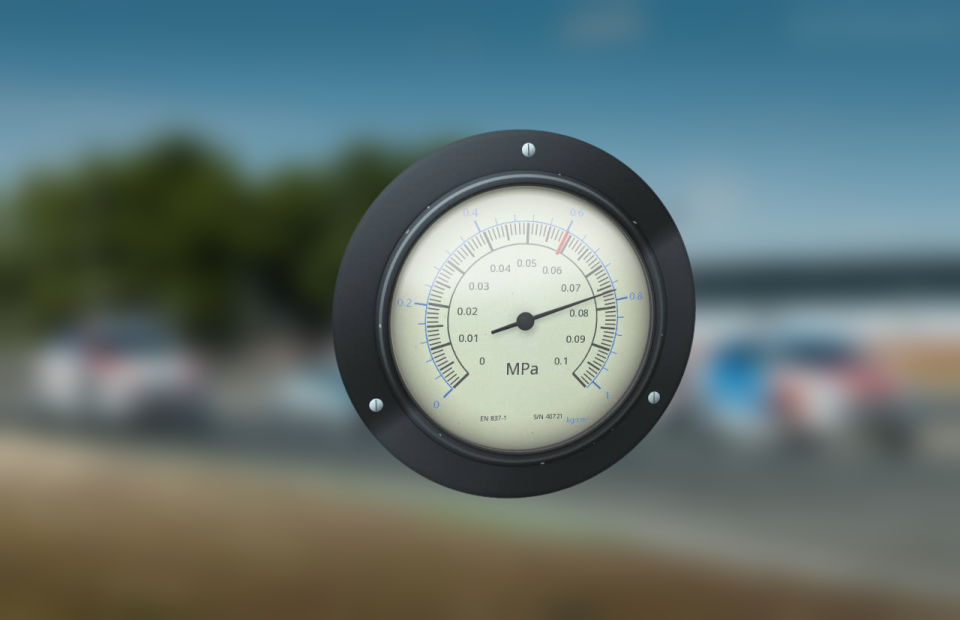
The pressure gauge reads 0.076 MPa
